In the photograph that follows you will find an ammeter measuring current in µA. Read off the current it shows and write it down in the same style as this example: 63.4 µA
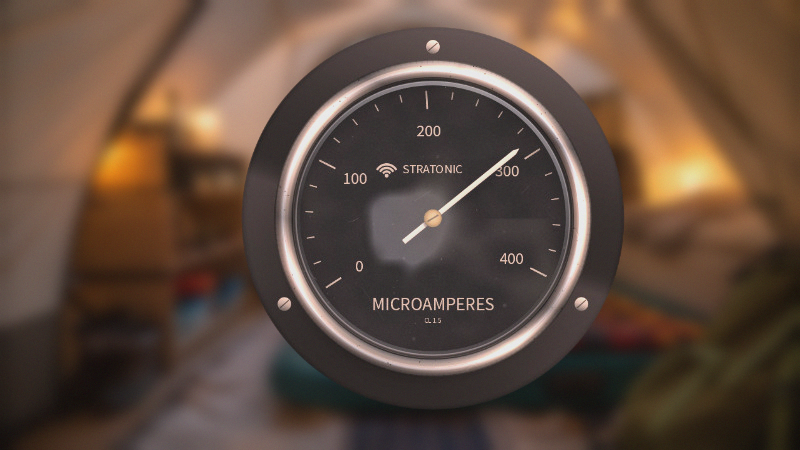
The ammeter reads 290 µA
